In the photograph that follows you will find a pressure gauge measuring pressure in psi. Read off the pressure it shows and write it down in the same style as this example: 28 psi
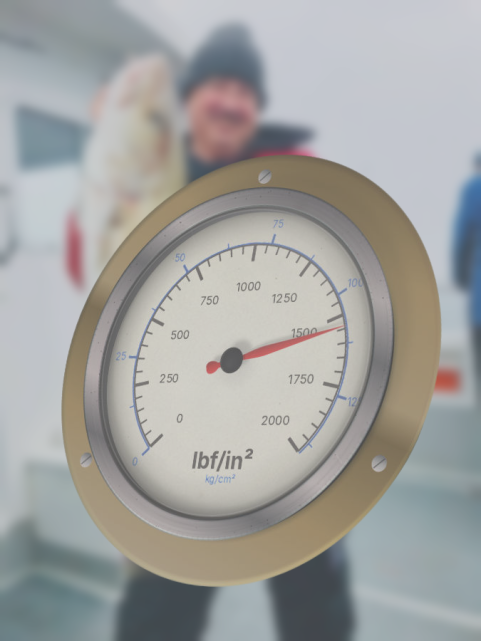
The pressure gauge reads 1550 psi
